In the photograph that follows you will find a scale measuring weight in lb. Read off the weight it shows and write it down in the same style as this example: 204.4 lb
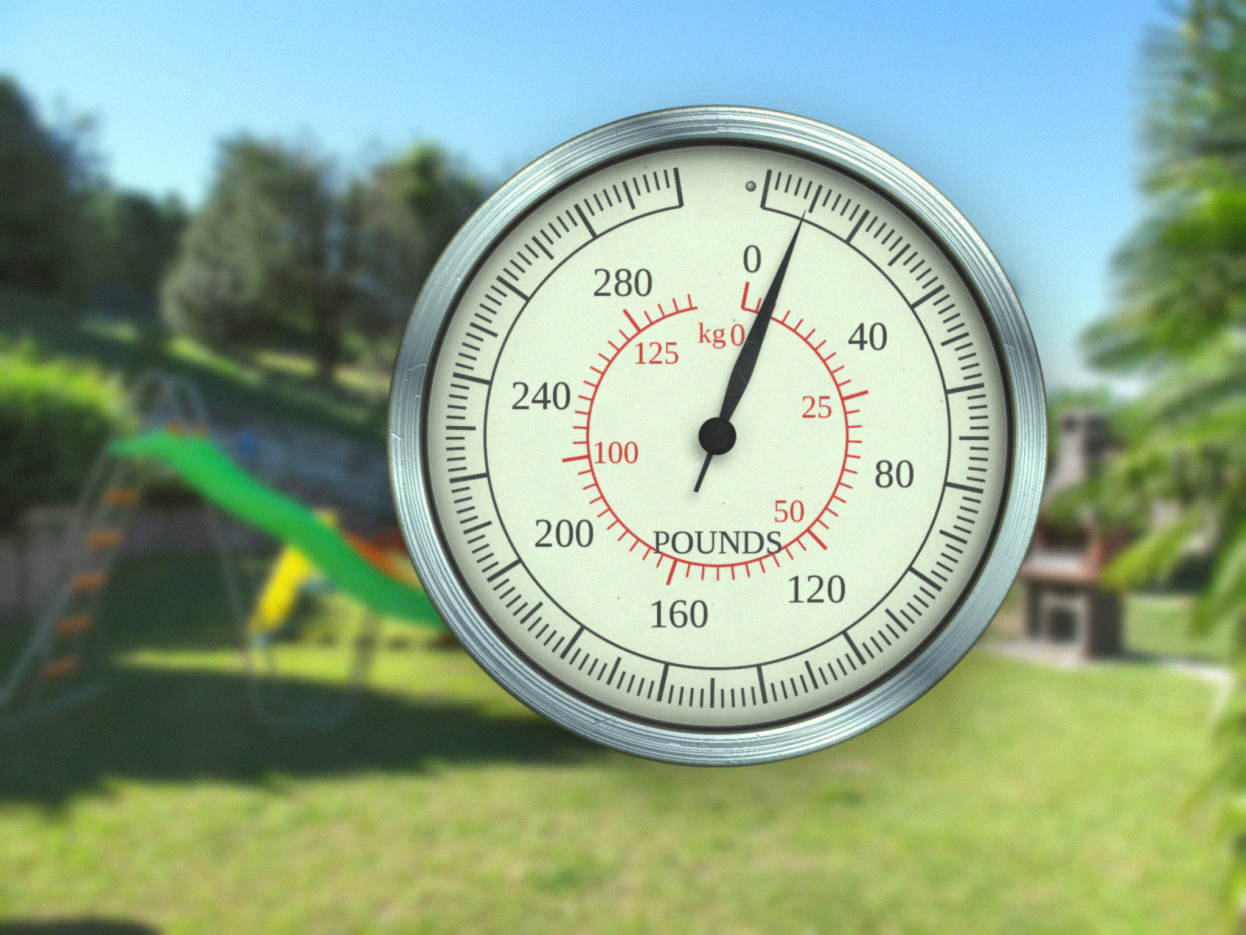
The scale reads 9 lb
